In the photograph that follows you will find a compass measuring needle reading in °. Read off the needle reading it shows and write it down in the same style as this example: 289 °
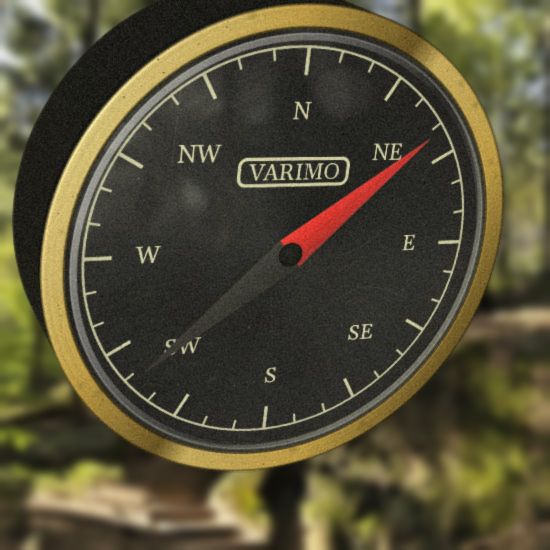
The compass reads 50 °
